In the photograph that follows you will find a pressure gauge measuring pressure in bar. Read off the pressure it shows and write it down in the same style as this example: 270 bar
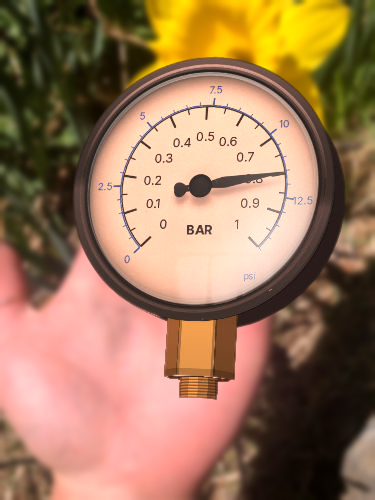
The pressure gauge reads 0.8 bar
